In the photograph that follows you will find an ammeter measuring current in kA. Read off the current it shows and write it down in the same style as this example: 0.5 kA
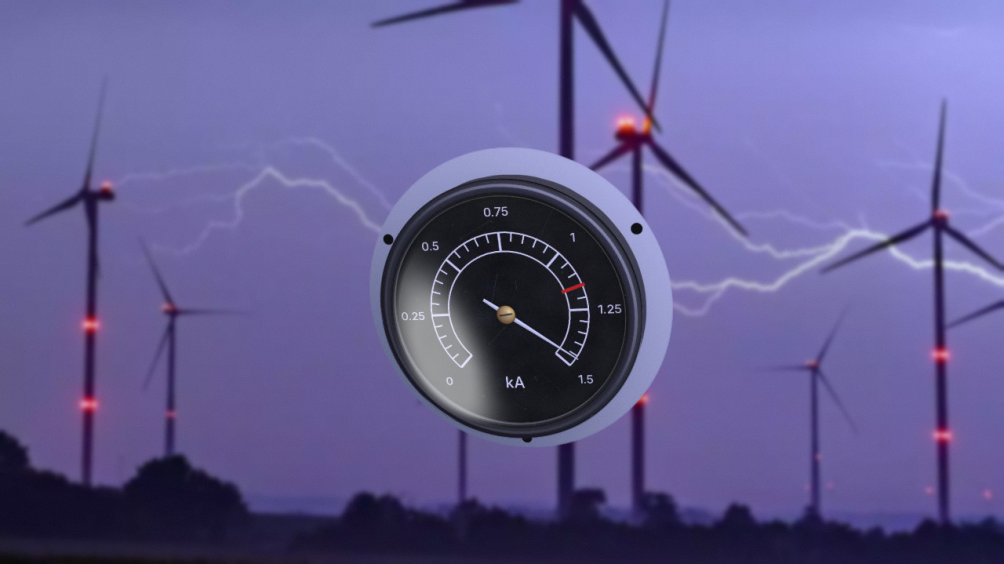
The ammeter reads 1.45 kA
